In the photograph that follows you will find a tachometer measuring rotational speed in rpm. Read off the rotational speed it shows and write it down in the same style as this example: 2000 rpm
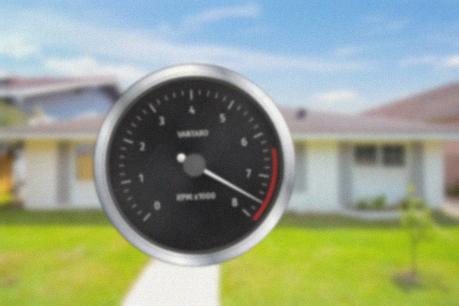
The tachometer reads 7600 rpm
